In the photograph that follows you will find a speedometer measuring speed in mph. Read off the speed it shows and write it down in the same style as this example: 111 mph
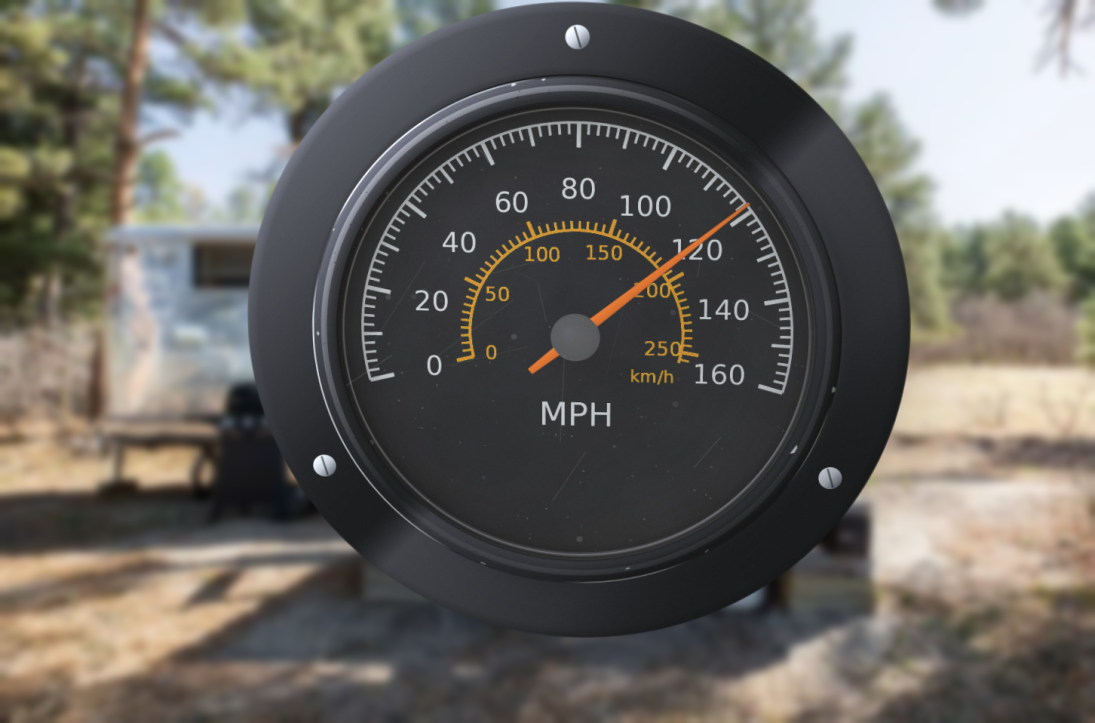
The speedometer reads 118 mph
